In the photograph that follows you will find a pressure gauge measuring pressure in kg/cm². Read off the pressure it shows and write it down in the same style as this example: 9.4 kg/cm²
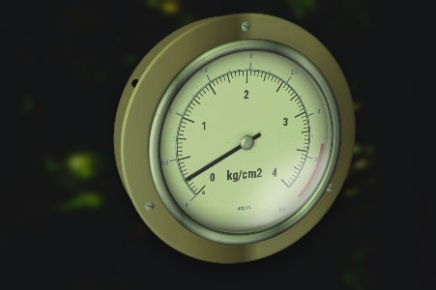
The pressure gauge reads 0.25 kg/cm²
